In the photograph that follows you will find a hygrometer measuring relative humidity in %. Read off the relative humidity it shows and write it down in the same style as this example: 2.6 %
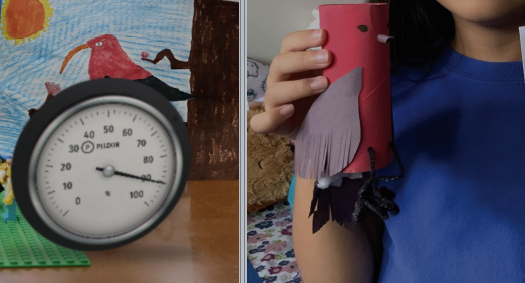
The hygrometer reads 90 %
